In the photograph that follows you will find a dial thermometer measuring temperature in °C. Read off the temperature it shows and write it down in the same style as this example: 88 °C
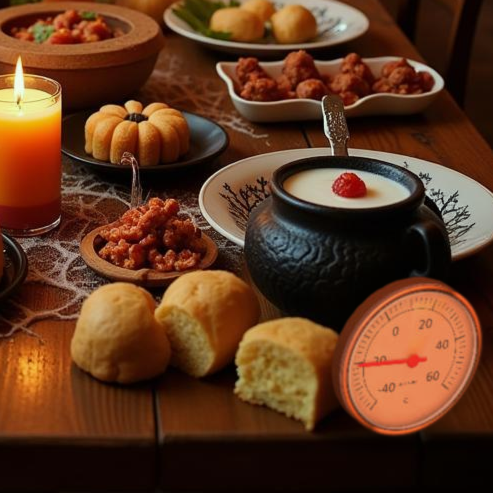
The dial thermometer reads -20 °C
